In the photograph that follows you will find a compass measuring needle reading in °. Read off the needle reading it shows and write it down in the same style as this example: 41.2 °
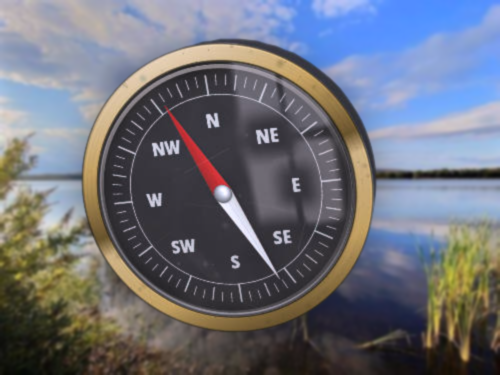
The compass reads 335 °
